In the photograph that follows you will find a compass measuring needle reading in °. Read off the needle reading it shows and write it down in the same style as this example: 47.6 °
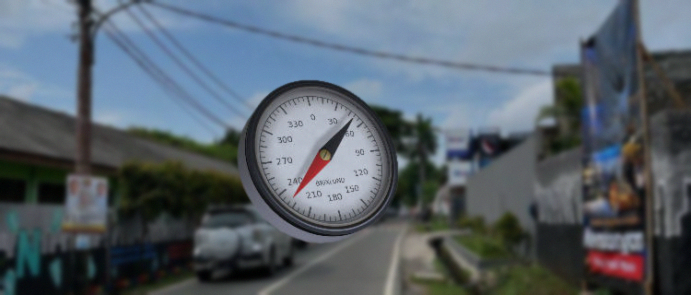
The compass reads 230 °
